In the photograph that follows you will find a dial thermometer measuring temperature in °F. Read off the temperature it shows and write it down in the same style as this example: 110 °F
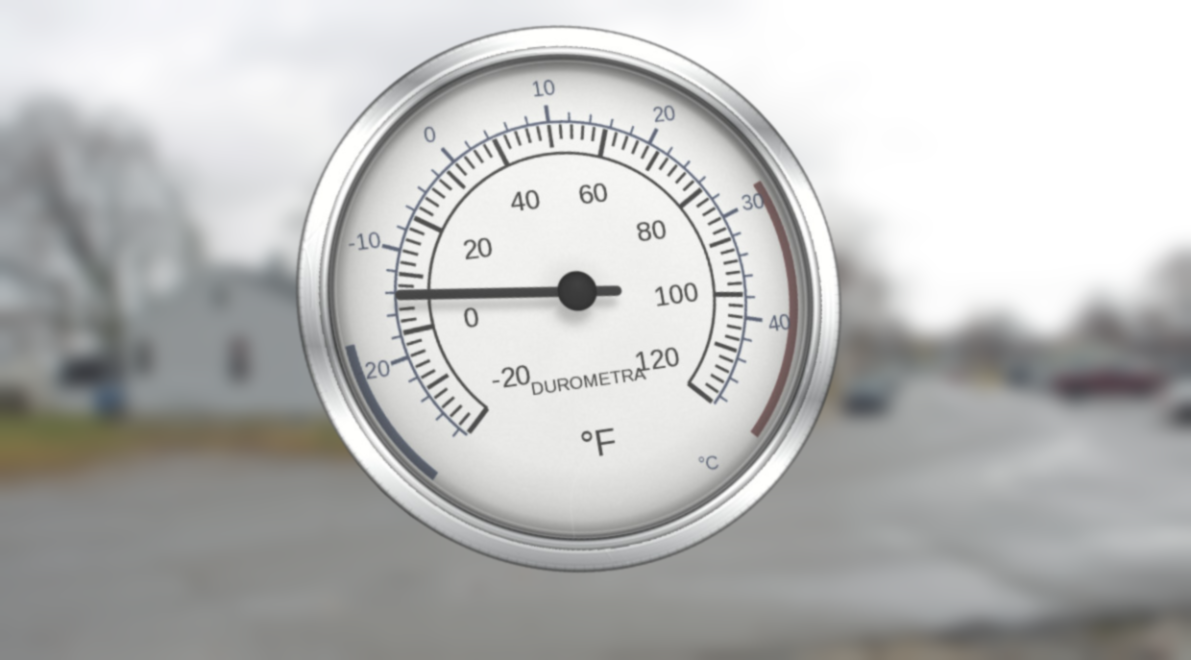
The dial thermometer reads 6 °F
